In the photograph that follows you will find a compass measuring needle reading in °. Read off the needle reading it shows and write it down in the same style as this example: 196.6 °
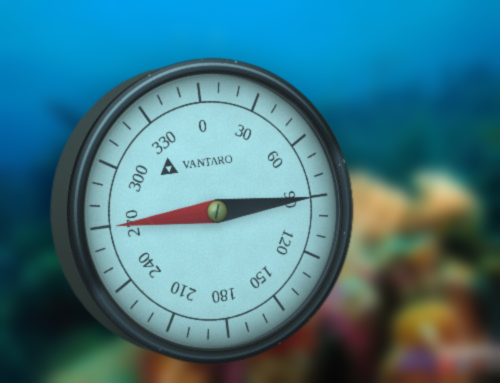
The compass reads 270 °
